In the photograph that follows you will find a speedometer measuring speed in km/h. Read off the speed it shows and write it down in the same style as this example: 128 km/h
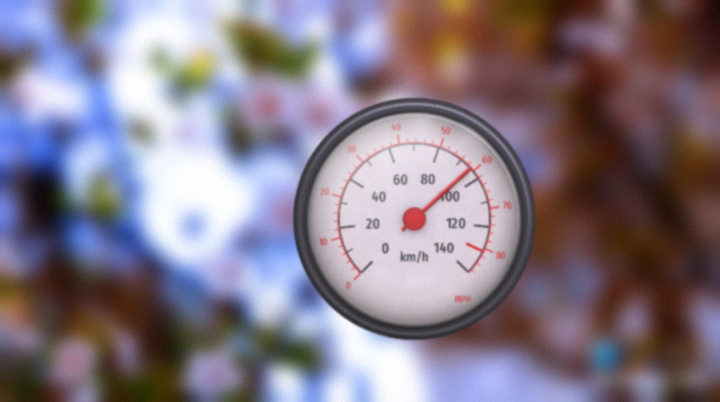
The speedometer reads 95 km/h
